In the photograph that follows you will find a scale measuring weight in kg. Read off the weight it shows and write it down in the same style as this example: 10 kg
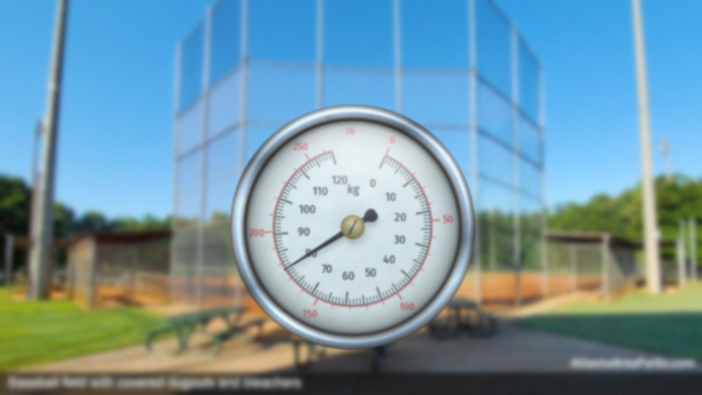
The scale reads 80 kg
